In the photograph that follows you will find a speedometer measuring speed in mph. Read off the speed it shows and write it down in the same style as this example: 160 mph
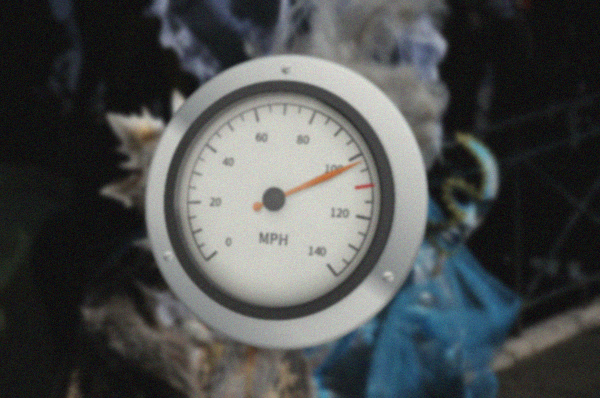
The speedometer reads 102.5 mph
